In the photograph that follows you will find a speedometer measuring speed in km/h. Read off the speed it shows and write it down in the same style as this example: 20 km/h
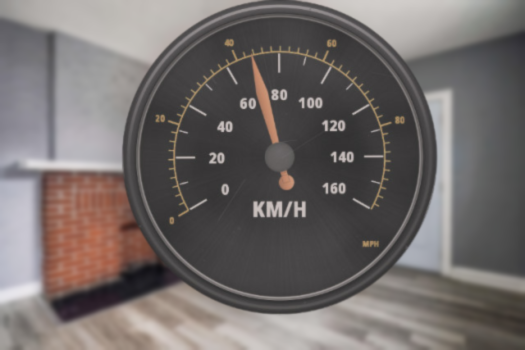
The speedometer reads 70 km/h
